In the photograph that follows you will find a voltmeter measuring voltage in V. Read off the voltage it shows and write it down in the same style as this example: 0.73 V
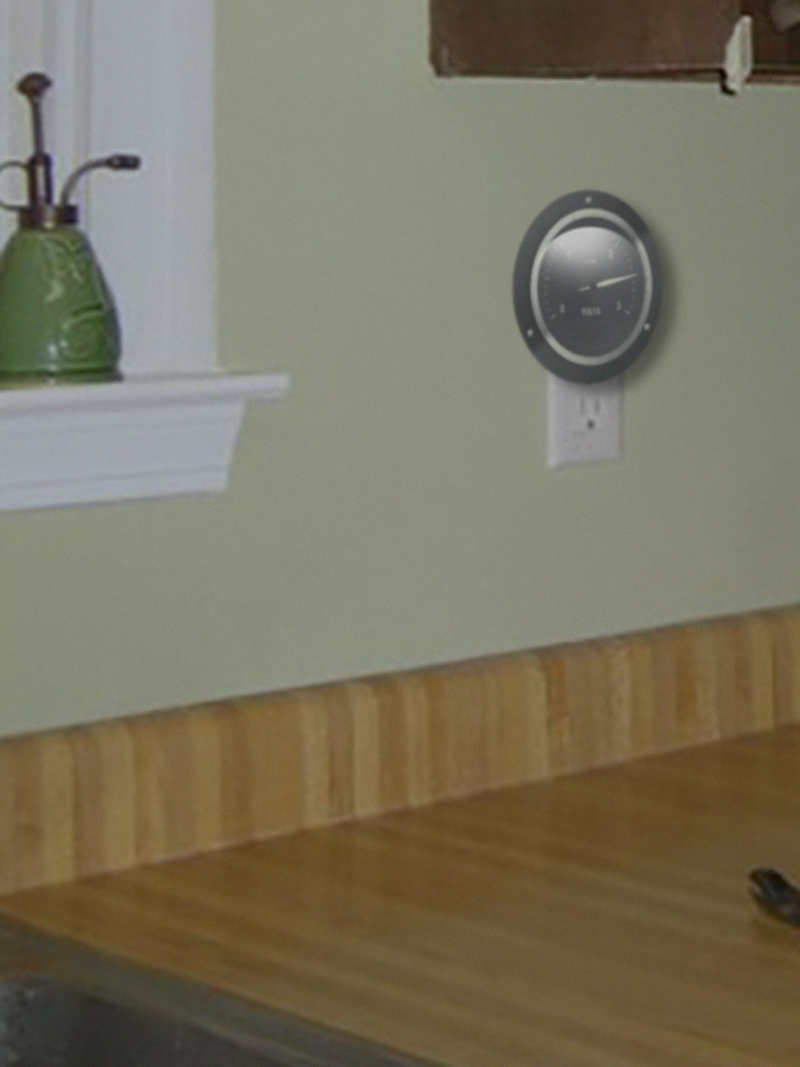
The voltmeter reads 2.5 V
